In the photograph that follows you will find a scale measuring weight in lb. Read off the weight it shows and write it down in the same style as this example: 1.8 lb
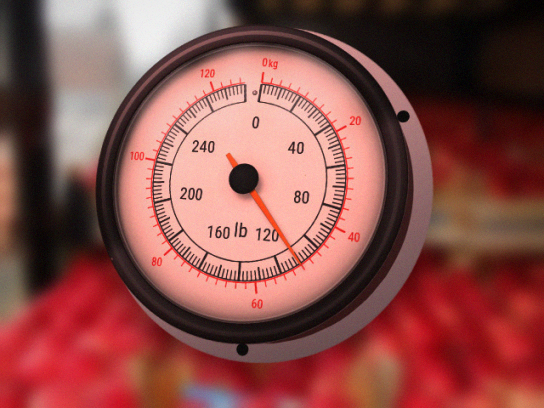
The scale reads 110 lb
